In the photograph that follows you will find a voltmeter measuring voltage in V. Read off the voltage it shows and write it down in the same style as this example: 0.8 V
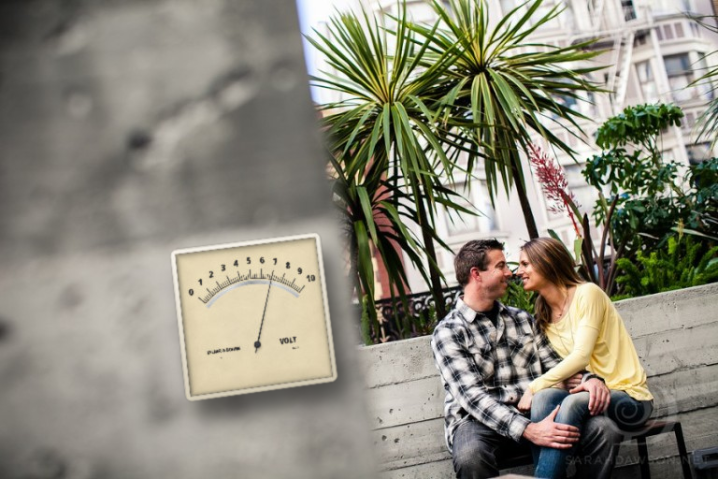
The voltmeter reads 7 V
